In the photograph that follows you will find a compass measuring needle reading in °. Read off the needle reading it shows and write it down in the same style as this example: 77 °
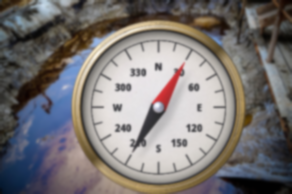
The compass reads 30 °
